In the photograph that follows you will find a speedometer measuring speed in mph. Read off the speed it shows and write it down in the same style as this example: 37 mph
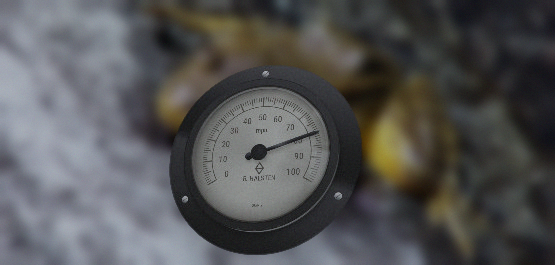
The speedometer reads 80 mph
